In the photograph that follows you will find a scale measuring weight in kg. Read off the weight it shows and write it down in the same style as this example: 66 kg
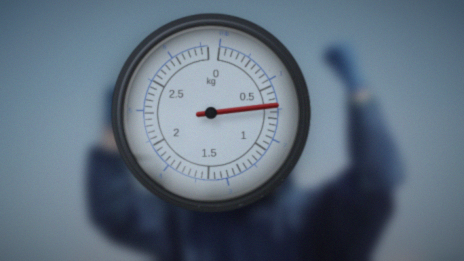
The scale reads 0.65 kg
